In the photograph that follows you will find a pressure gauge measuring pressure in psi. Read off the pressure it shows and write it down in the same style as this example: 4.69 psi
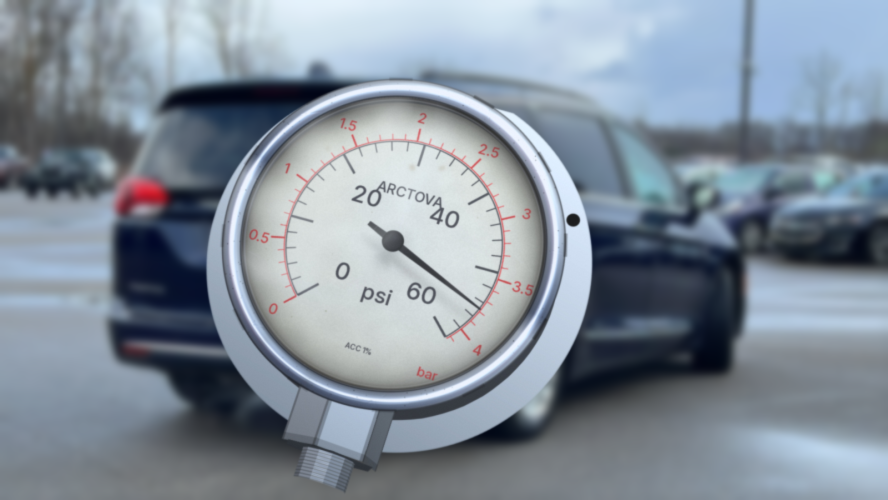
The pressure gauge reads 55 psi
